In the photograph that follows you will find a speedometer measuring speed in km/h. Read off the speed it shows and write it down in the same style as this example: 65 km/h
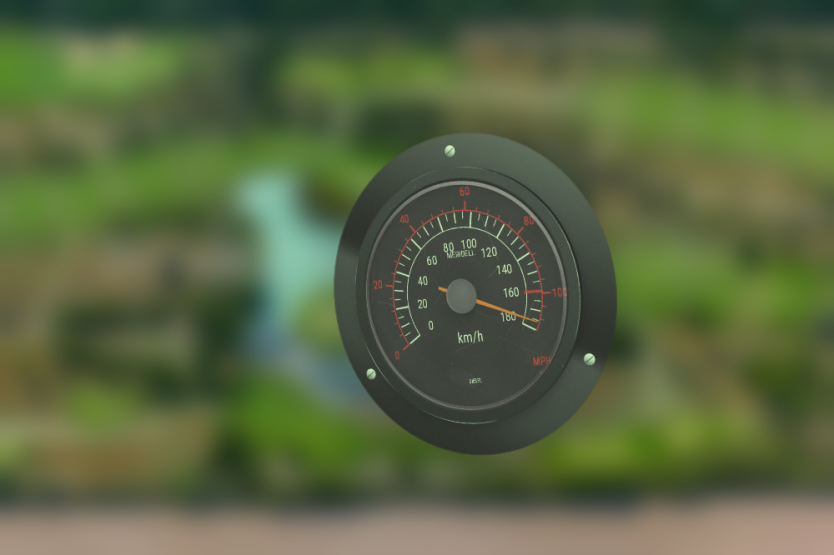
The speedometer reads 175 km/h
